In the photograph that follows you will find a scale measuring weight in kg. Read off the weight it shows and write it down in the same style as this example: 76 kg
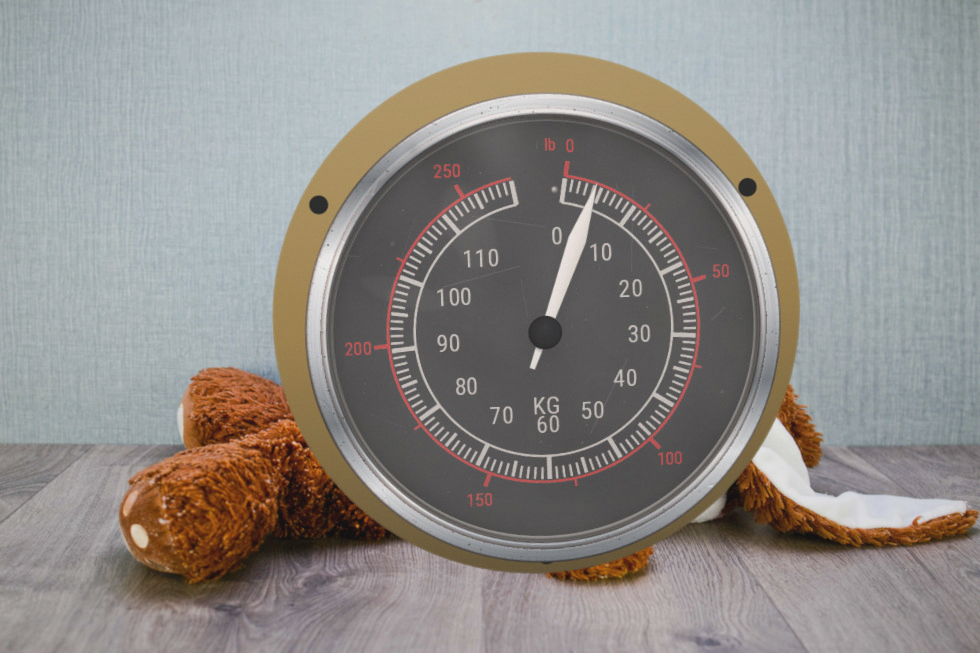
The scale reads 4 kg
